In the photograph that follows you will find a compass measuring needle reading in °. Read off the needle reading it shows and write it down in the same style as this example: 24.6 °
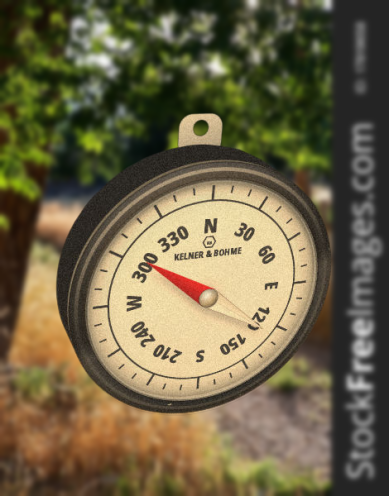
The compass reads 305 °
